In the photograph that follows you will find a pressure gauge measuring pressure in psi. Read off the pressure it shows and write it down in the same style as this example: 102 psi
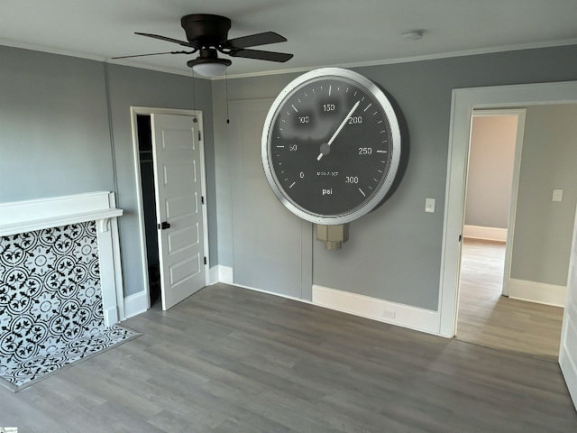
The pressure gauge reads 190 psi
